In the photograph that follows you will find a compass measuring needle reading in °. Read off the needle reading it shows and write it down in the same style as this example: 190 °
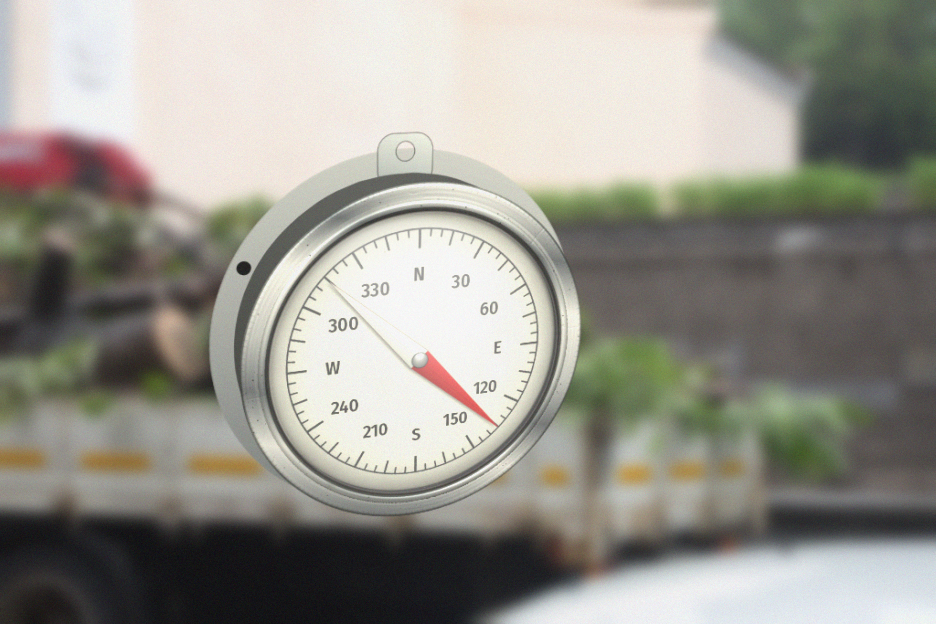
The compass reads 135 °
